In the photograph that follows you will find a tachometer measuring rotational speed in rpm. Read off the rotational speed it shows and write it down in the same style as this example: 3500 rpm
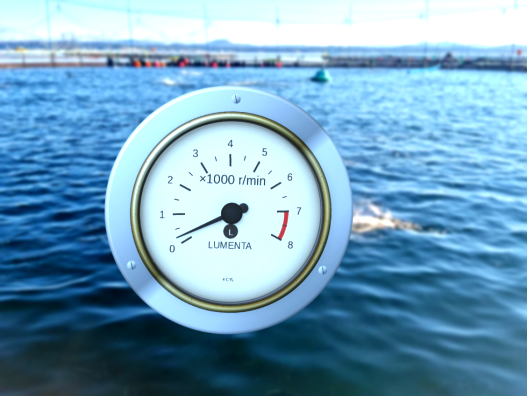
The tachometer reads 250 rpm
